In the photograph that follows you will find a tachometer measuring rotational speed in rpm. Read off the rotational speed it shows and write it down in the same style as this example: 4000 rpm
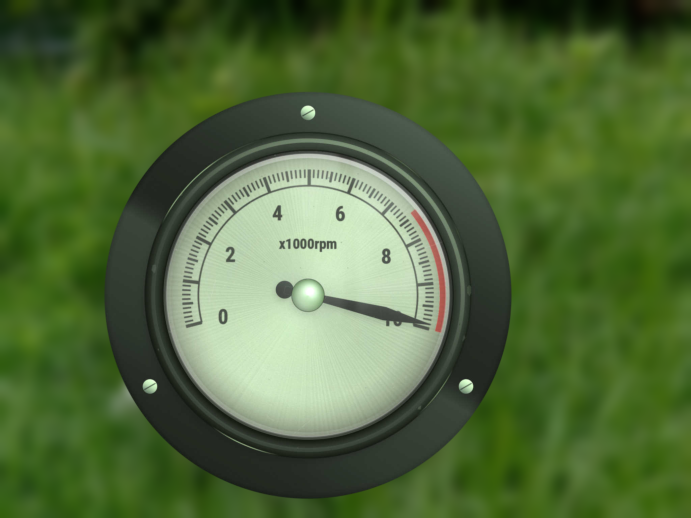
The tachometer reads 9900 rpm
